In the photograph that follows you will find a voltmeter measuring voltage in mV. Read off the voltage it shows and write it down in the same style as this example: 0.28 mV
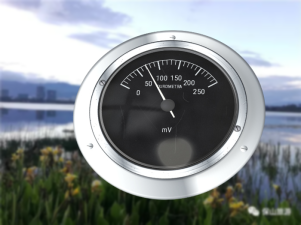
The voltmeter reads 70 mV
